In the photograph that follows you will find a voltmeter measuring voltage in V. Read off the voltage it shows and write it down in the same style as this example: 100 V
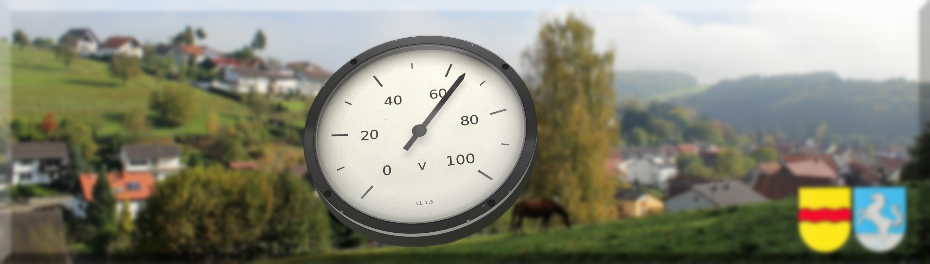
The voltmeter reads 65 V
